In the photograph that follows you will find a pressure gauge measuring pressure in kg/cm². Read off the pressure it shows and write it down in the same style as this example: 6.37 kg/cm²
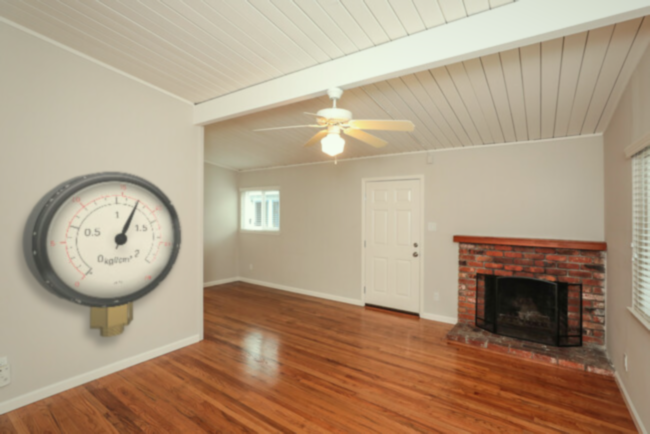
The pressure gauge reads 1.2 kg/cm²
